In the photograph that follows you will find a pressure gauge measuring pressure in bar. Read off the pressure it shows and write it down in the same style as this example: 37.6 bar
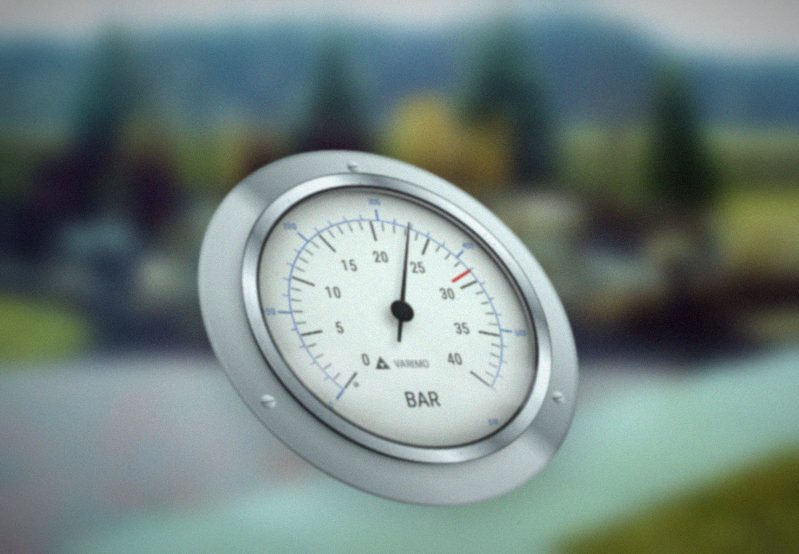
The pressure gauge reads 23 bar
